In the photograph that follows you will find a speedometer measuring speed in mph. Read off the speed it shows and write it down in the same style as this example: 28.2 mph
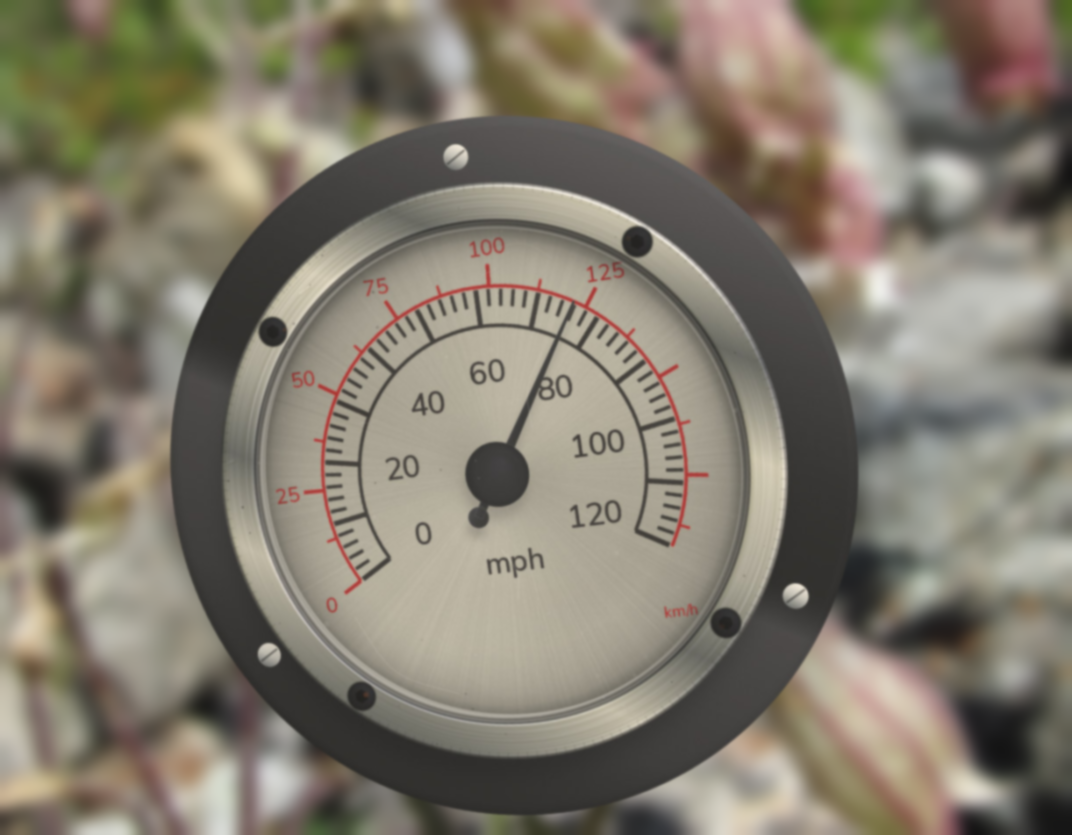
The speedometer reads 76 mph
